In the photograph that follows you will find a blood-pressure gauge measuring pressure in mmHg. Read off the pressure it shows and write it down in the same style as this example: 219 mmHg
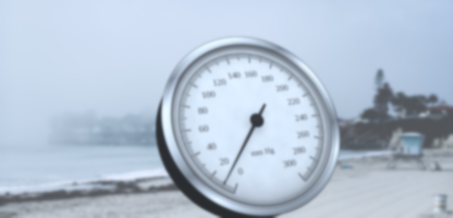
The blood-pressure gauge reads 10 mmHg
